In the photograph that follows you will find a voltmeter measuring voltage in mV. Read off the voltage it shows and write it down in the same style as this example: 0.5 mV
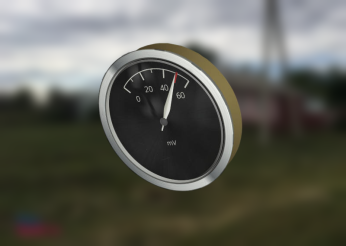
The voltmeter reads 50 mV
